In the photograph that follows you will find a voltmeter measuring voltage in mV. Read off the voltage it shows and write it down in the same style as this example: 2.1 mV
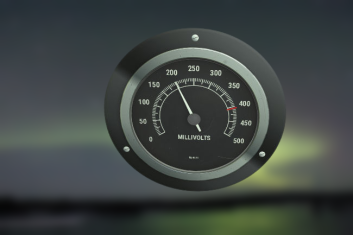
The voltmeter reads 200 mV
